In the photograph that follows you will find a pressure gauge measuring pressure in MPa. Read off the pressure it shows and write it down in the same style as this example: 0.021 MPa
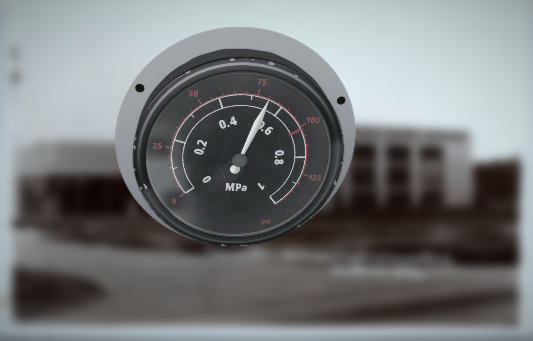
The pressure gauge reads 0.55 MPa
